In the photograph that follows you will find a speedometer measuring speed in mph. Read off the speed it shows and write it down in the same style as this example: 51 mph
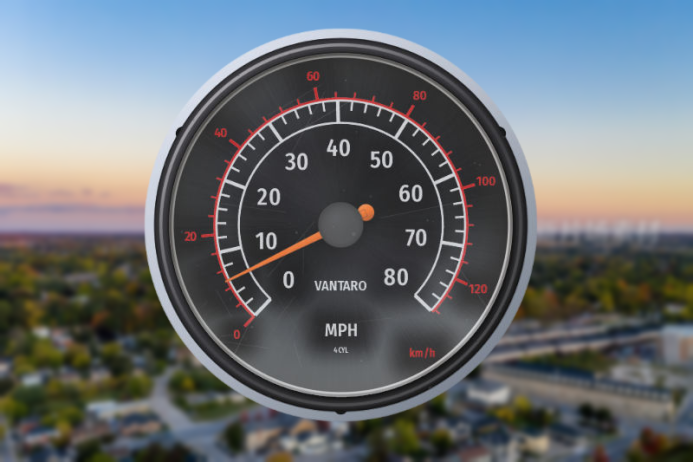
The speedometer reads 6 mph
